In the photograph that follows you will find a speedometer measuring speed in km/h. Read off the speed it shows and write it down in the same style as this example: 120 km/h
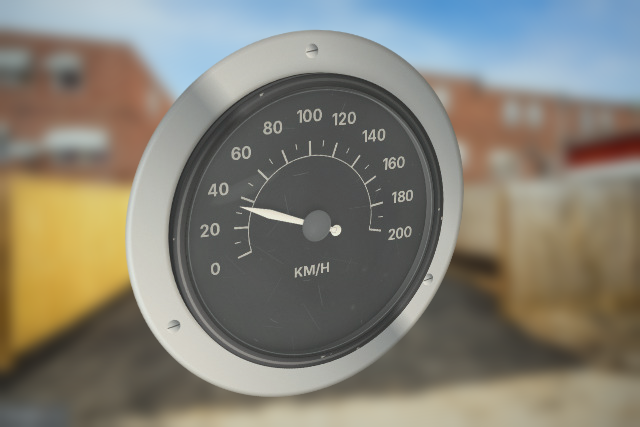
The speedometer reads 35 km/h
